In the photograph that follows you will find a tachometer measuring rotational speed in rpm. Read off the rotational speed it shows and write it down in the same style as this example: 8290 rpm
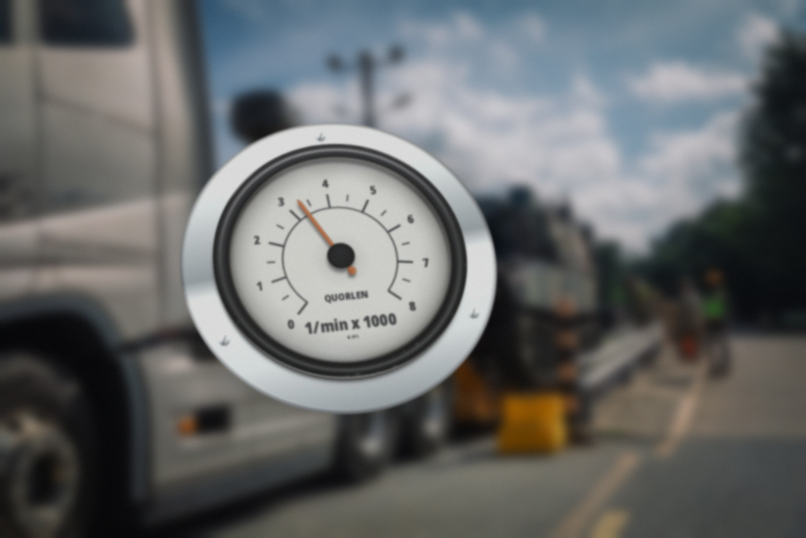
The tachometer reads 3250 rpm
